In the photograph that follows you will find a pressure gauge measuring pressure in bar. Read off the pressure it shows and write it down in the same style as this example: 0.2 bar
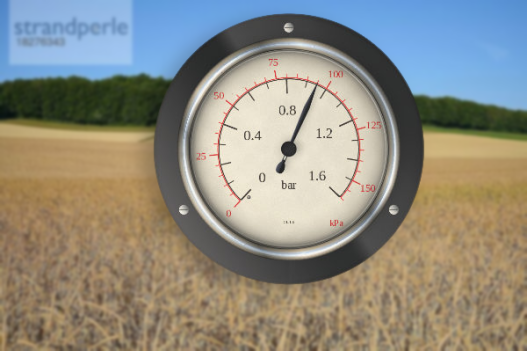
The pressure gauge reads 0.95 bar
